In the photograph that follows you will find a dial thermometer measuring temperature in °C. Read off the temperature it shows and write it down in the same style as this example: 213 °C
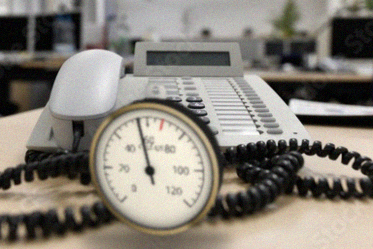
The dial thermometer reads 56 °C
